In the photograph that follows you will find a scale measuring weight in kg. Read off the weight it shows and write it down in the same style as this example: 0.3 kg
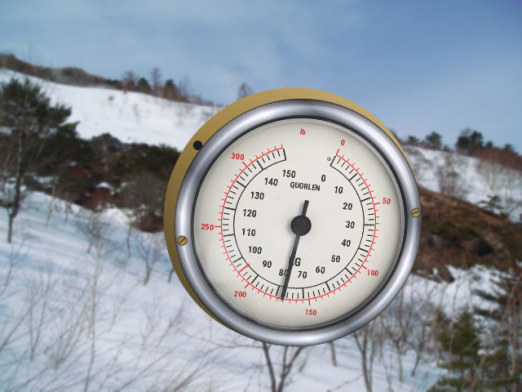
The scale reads 78 kg
